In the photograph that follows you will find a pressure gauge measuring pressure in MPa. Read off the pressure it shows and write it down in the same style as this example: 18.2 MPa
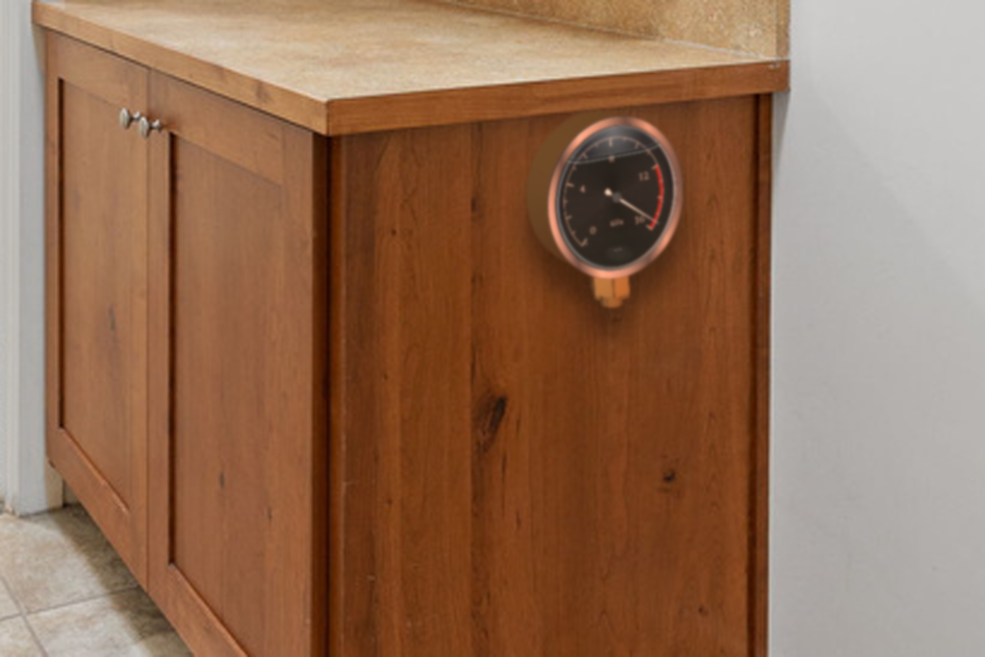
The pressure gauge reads 15.5 MPa
